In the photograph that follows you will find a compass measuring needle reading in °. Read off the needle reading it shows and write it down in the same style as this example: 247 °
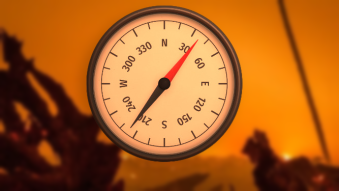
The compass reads 37.5 °
